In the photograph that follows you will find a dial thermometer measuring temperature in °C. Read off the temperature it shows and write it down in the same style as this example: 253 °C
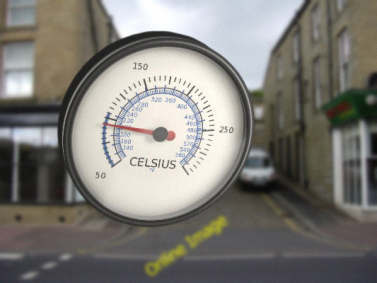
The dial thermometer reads 95 °C
